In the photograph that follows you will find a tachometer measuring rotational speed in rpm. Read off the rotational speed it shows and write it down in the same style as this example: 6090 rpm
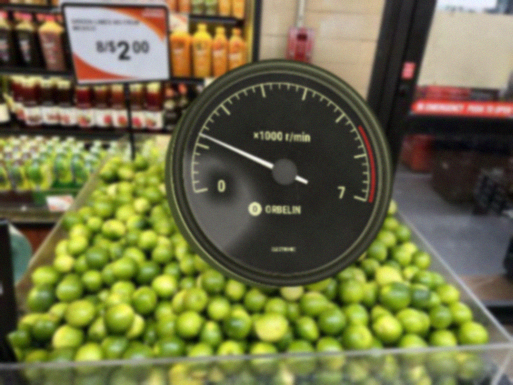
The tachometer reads 1200 rpm
